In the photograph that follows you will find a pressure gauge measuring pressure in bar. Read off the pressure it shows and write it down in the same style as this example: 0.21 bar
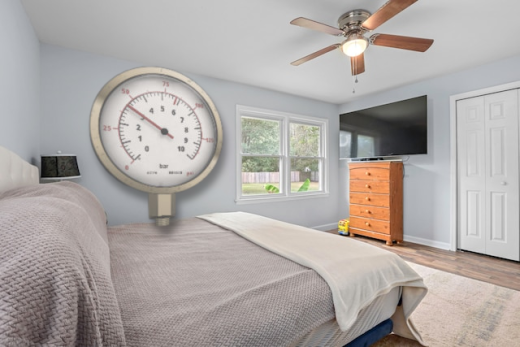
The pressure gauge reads 3 bar
